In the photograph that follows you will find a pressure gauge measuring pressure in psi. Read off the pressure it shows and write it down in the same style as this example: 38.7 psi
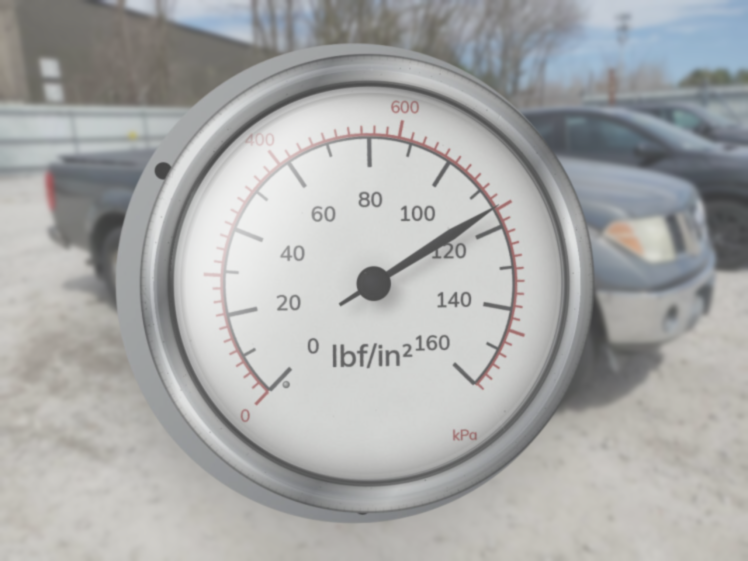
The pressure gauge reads 115 psi
